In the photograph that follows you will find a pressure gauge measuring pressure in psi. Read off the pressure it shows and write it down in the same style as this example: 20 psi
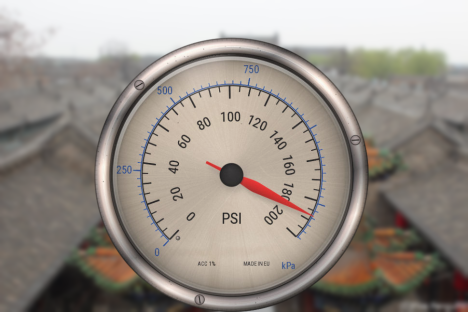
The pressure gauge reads 187.5 psi
